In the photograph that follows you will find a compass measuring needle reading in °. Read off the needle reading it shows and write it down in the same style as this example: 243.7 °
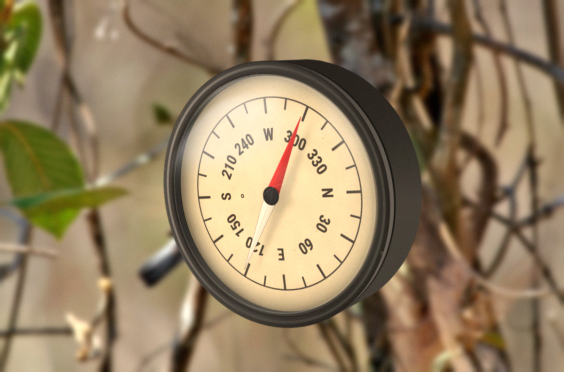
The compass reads 300 °
